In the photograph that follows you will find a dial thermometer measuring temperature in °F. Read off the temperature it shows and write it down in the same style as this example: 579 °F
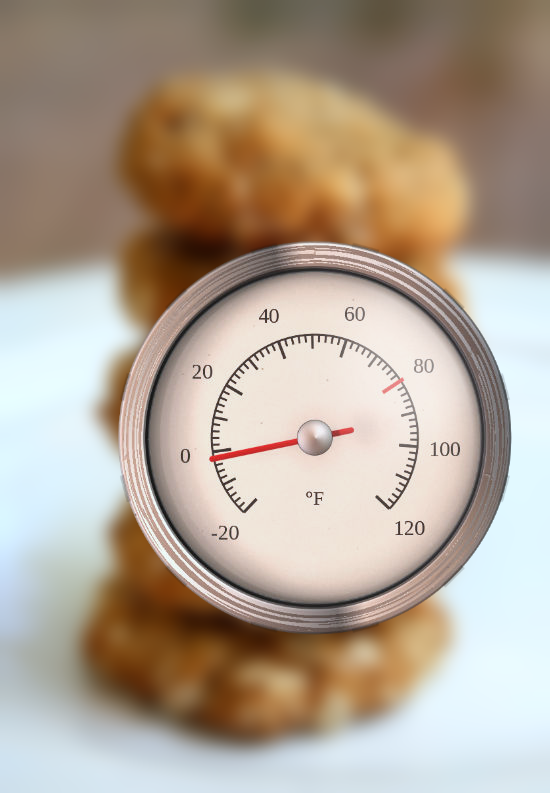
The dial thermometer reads -2 °F
